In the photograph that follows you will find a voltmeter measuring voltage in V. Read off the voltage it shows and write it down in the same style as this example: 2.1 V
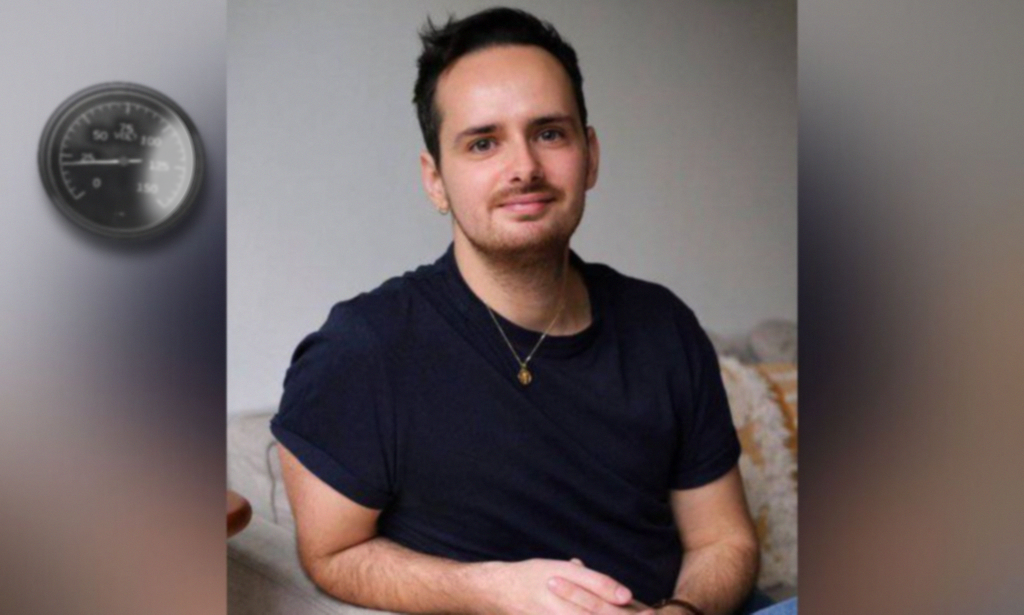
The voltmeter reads 20 V
